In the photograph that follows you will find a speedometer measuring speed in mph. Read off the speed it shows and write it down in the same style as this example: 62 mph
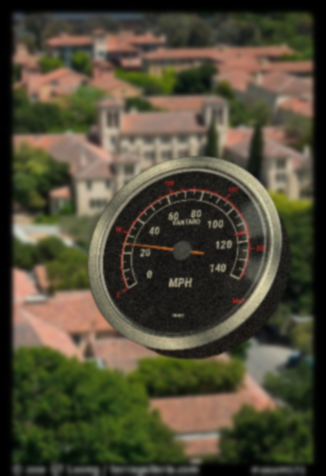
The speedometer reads 25 mph
